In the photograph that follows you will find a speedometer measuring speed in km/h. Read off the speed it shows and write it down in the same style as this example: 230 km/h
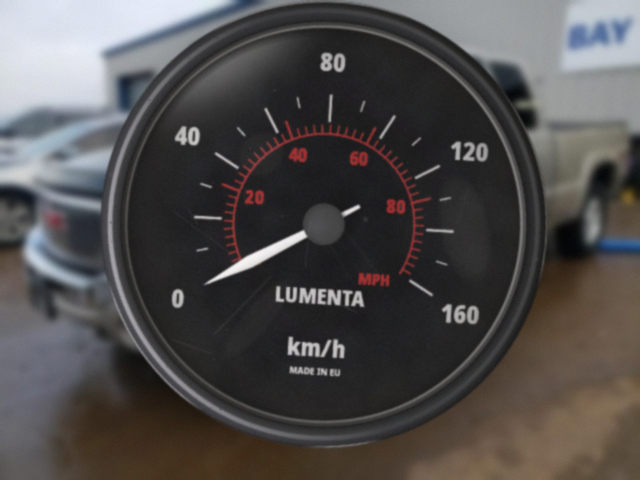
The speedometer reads 0 km/h
